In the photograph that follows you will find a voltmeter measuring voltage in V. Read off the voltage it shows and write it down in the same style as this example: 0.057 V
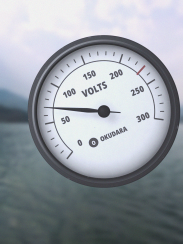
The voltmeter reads 70 V
